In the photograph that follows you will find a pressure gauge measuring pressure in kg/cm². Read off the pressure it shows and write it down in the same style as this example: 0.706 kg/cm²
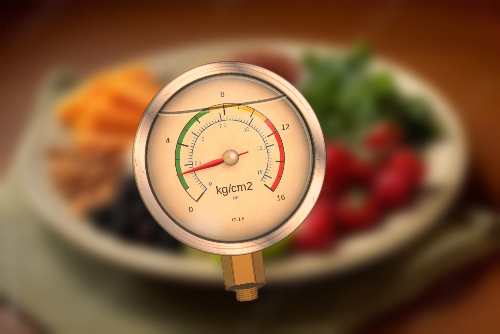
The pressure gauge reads 2 kg/cm²
